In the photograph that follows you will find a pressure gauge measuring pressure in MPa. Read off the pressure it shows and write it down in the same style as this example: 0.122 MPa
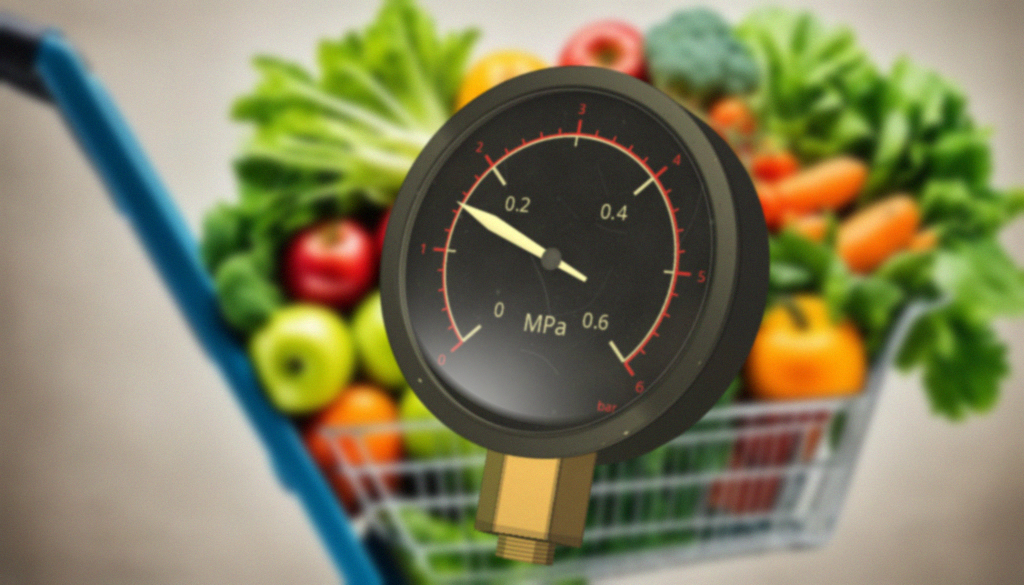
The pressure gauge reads 0.15 MPa
